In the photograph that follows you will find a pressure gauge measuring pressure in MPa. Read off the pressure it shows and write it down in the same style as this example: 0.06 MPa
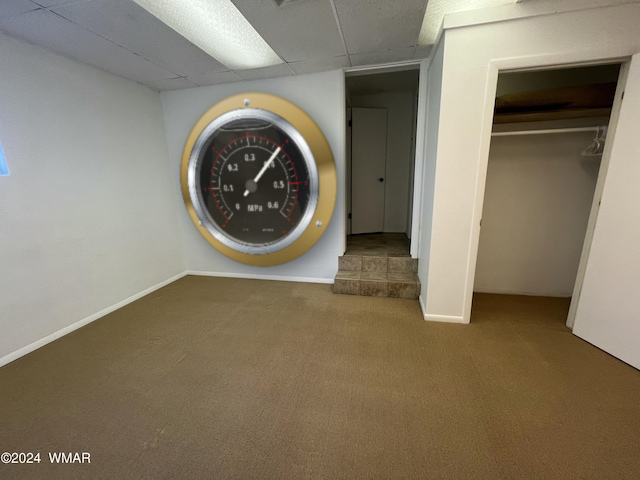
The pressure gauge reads 0.4 MPa
